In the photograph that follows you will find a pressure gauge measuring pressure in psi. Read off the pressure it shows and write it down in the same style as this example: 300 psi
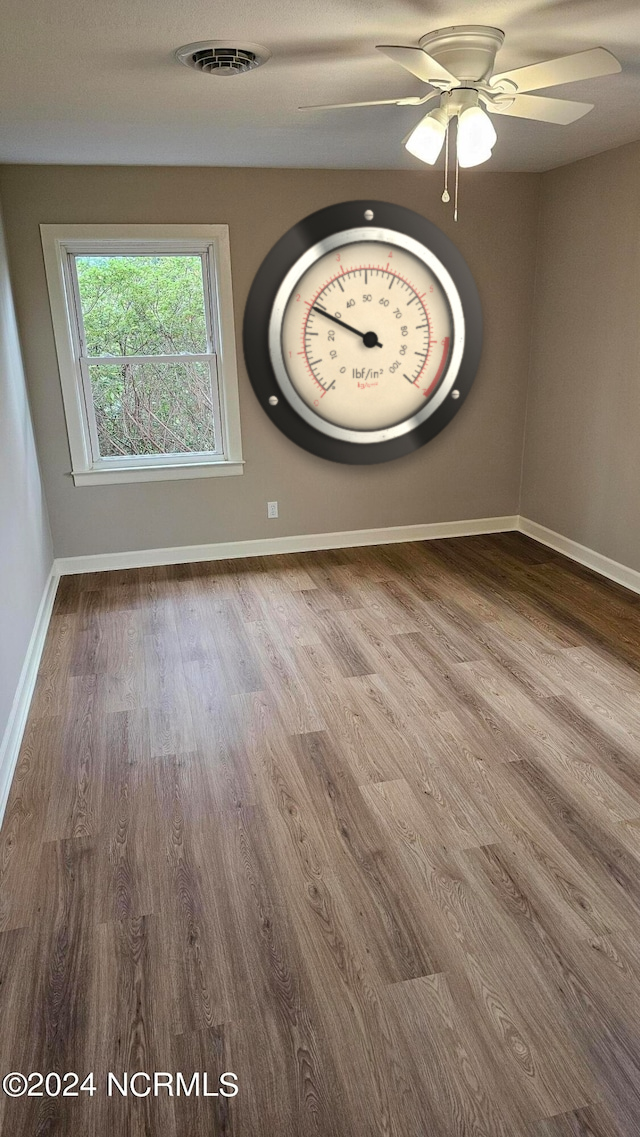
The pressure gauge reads 28 psi
